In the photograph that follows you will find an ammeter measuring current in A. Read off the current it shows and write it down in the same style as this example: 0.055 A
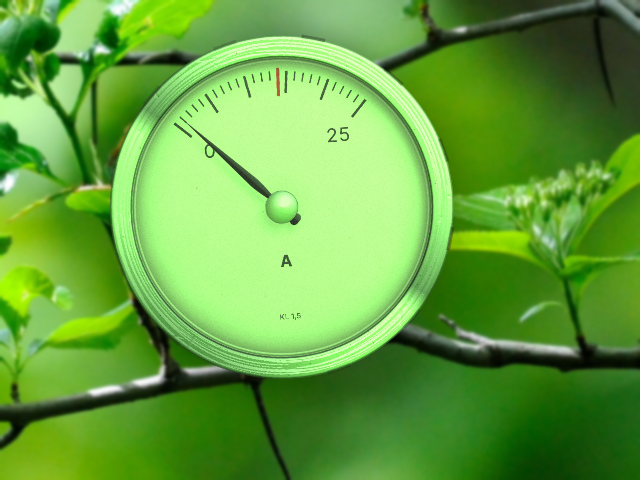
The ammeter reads 1 A
